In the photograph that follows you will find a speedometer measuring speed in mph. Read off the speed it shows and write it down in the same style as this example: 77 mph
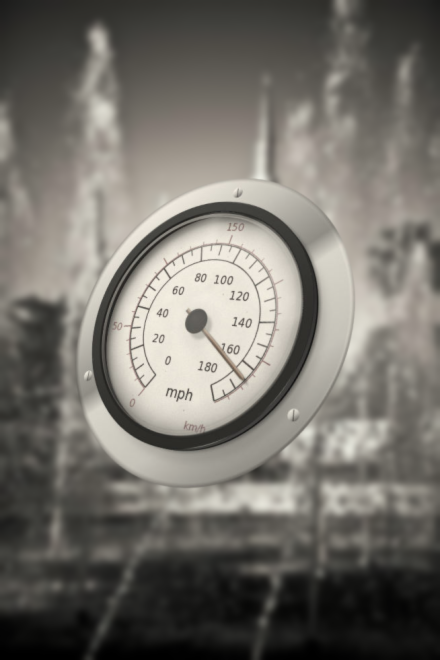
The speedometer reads 165 mph
